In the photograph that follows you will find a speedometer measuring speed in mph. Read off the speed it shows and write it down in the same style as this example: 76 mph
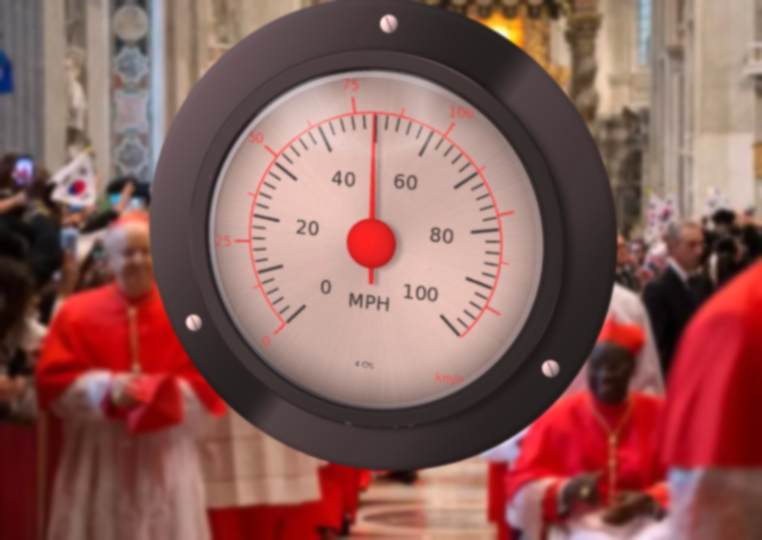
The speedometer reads 50 mph
